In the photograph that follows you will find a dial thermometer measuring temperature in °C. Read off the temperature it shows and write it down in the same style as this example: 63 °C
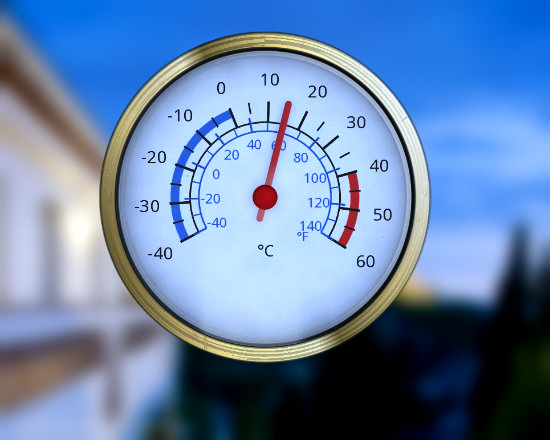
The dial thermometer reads 15 °C
